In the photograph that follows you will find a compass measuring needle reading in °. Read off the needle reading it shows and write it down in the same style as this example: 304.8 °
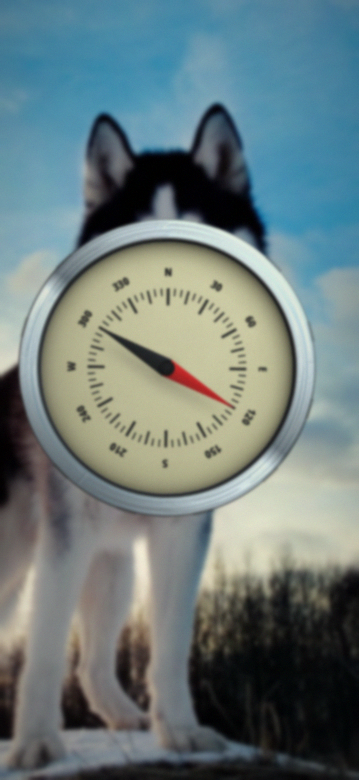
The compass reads 120 °
